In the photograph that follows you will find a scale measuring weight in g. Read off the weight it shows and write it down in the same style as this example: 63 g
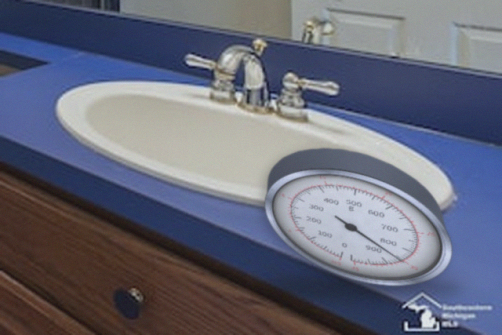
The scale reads 850 g
